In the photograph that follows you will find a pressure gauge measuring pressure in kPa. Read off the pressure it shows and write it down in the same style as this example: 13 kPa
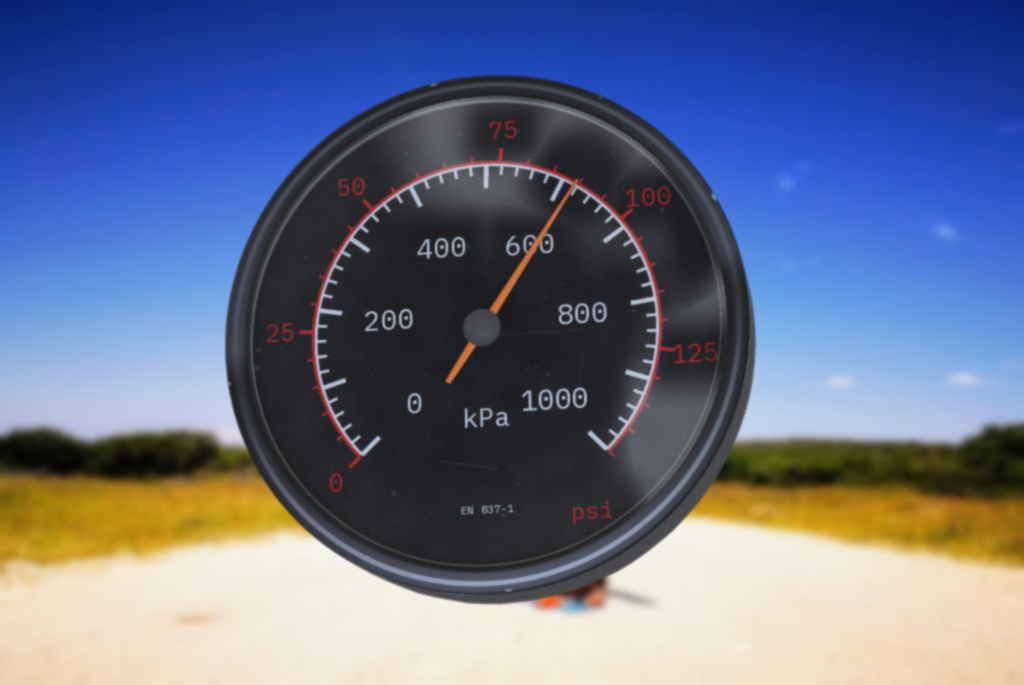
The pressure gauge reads 620 kPa
